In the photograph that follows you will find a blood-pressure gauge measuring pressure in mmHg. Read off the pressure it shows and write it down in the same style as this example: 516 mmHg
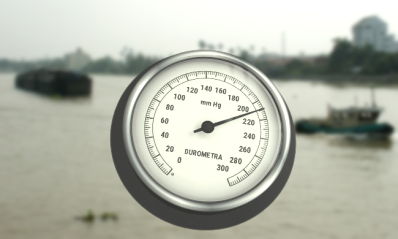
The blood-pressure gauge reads 210 mmHg
